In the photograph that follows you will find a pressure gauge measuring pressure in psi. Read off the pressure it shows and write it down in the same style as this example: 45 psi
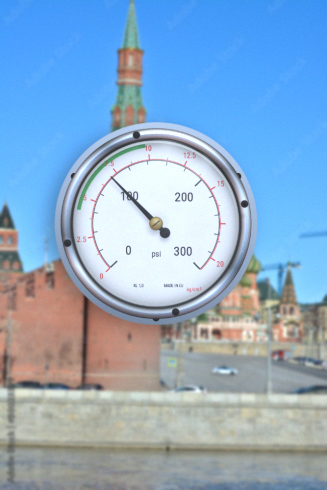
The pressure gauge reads 100 psi
